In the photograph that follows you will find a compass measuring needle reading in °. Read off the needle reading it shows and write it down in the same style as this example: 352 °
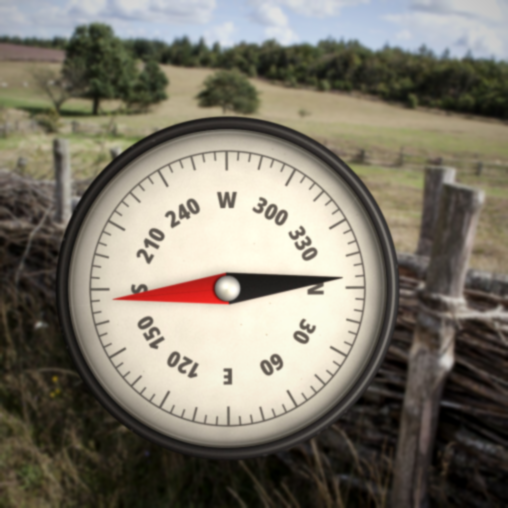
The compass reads 175 °
